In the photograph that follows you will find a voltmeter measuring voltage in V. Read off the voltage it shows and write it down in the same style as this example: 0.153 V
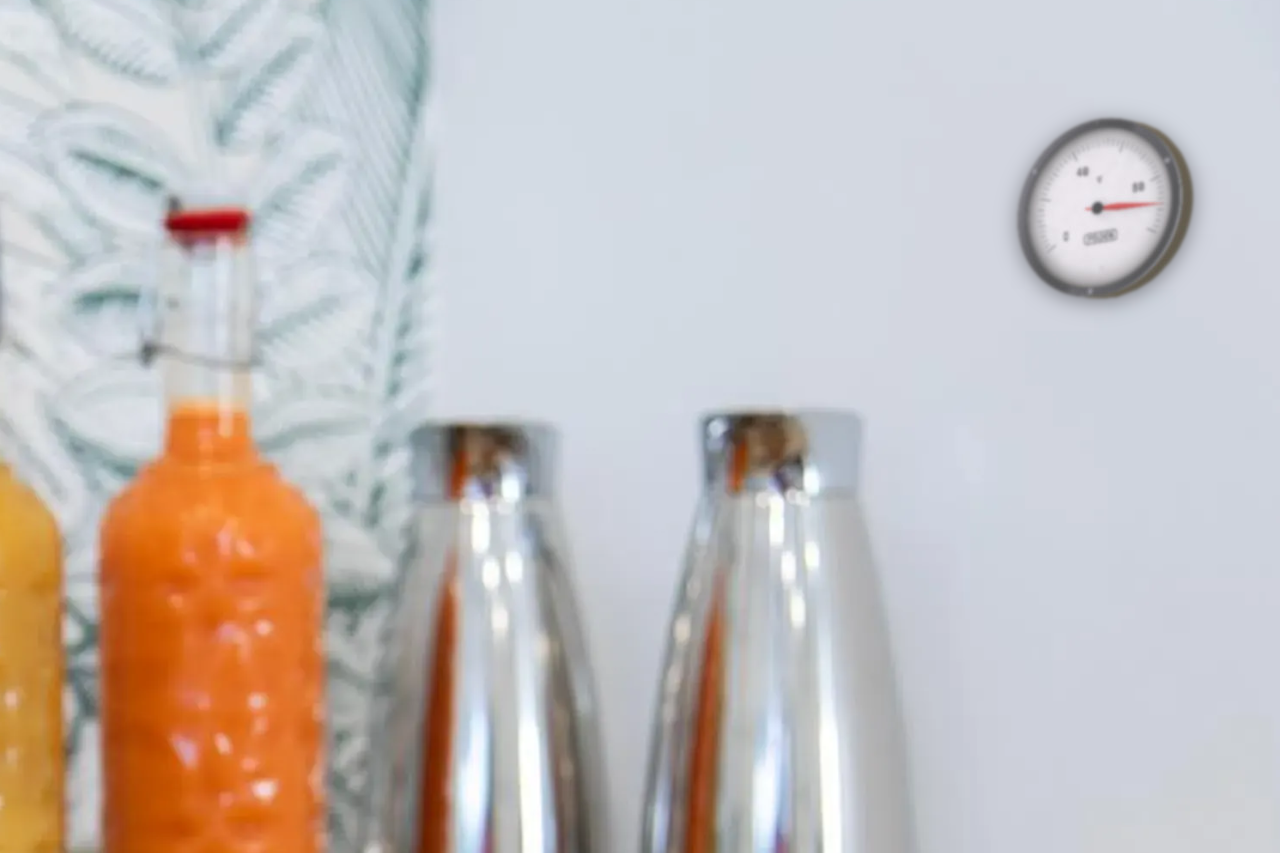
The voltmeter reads 90 V
